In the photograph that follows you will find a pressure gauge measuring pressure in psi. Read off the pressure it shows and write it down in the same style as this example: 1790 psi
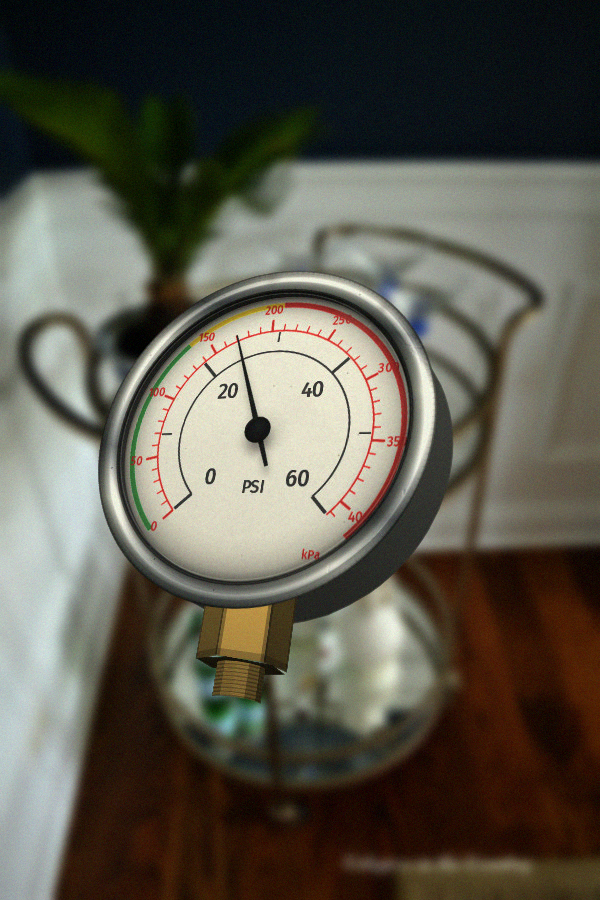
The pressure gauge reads 25 psi
